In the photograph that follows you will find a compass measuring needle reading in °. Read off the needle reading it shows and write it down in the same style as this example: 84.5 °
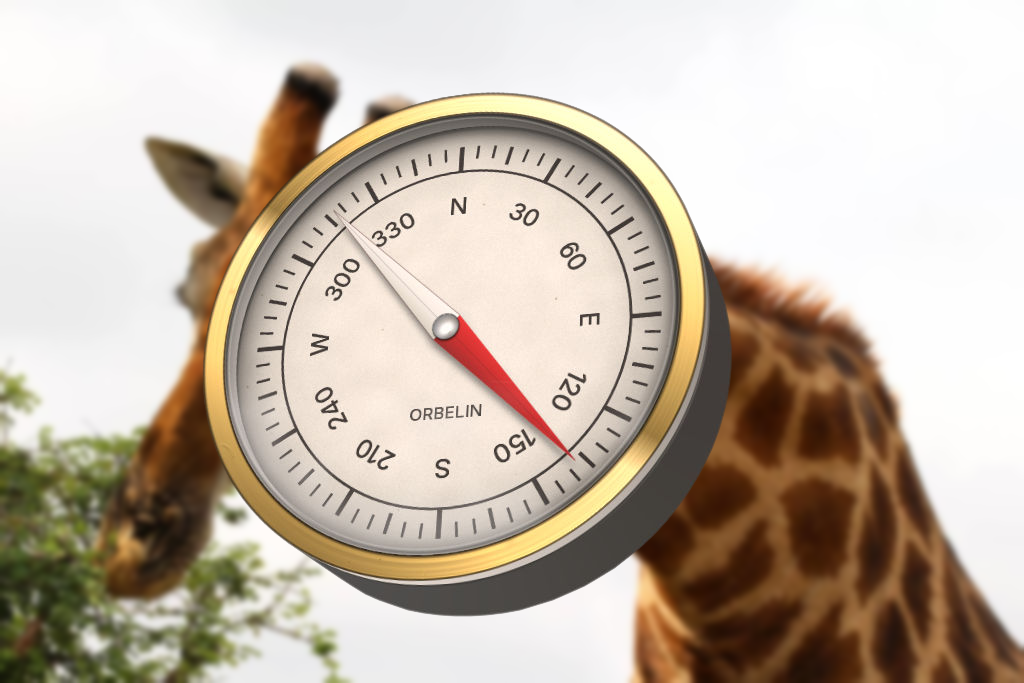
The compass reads 137.5 °
